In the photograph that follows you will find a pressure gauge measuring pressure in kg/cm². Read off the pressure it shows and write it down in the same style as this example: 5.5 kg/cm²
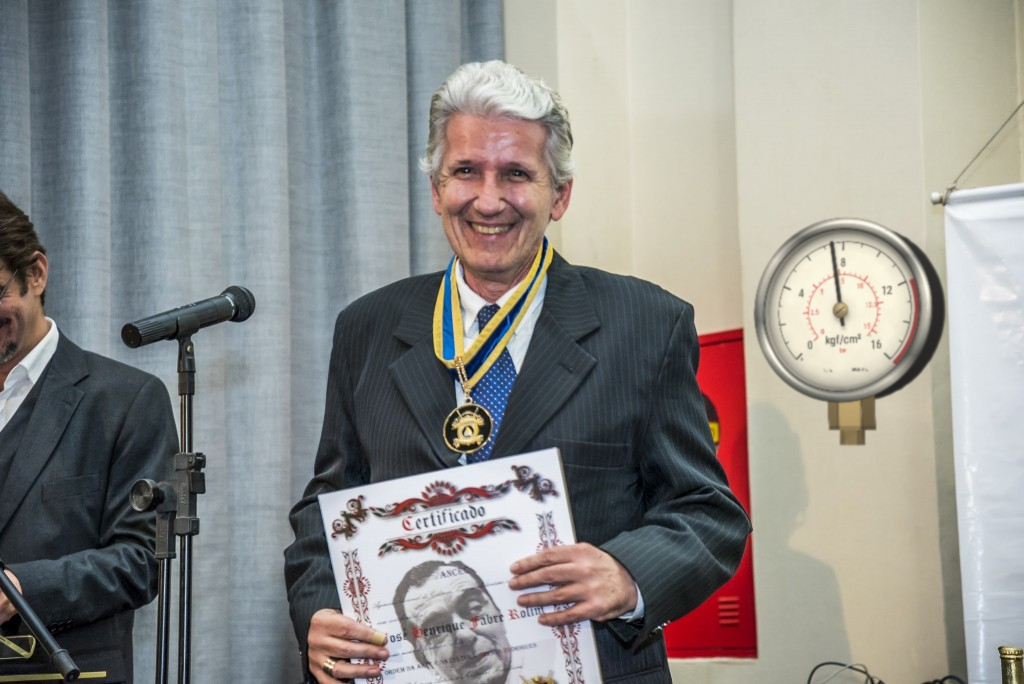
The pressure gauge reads 7.5 kg/cm²
